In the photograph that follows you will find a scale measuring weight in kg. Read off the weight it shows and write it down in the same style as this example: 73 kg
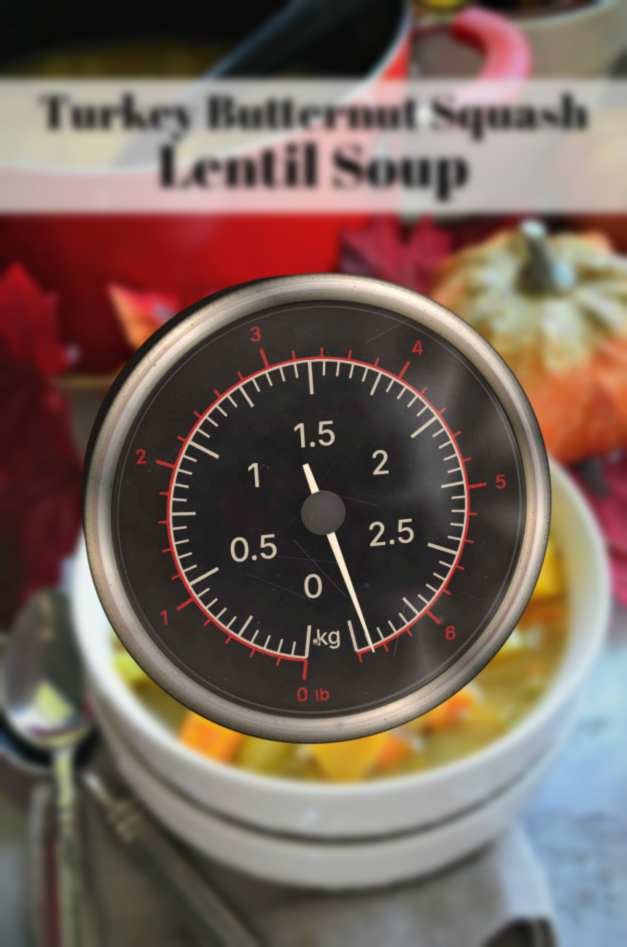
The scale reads 2.95 kg
